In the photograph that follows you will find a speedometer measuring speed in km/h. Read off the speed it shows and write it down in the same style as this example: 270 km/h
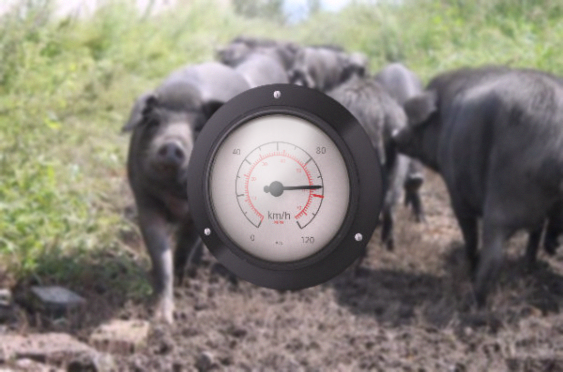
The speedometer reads 95 km/h
